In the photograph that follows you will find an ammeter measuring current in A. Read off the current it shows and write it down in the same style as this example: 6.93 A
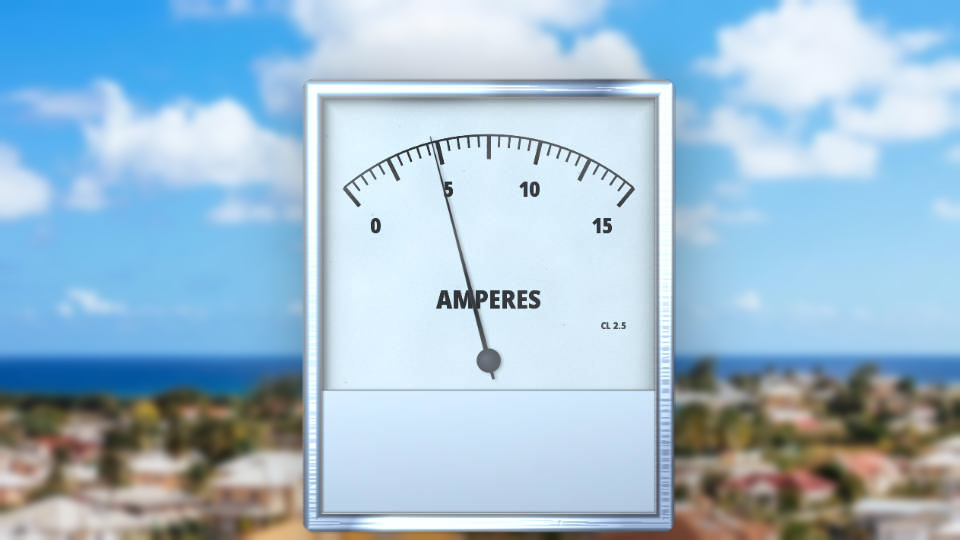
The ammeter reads 4.75 A
